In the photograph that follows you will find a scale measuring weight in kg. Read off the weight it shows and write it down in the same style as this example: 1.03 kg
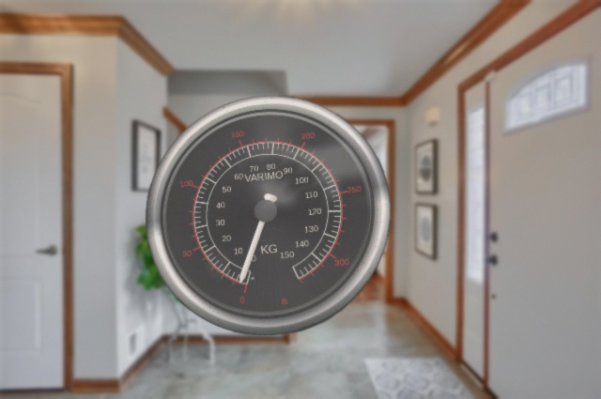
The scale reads 2 kg
